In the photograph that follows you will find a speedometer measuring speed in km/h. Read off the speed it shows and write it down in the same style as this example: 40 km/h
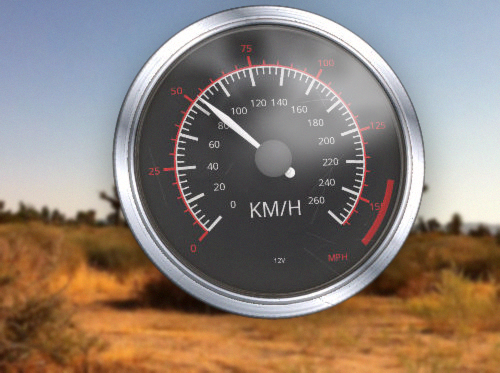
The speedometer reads 84 km/h
